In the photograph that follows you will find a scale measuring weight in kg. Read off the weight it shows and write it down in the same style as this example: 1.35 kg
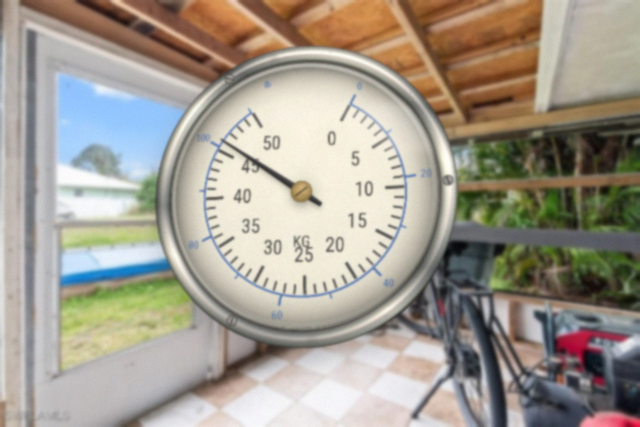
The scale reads 46 kg
